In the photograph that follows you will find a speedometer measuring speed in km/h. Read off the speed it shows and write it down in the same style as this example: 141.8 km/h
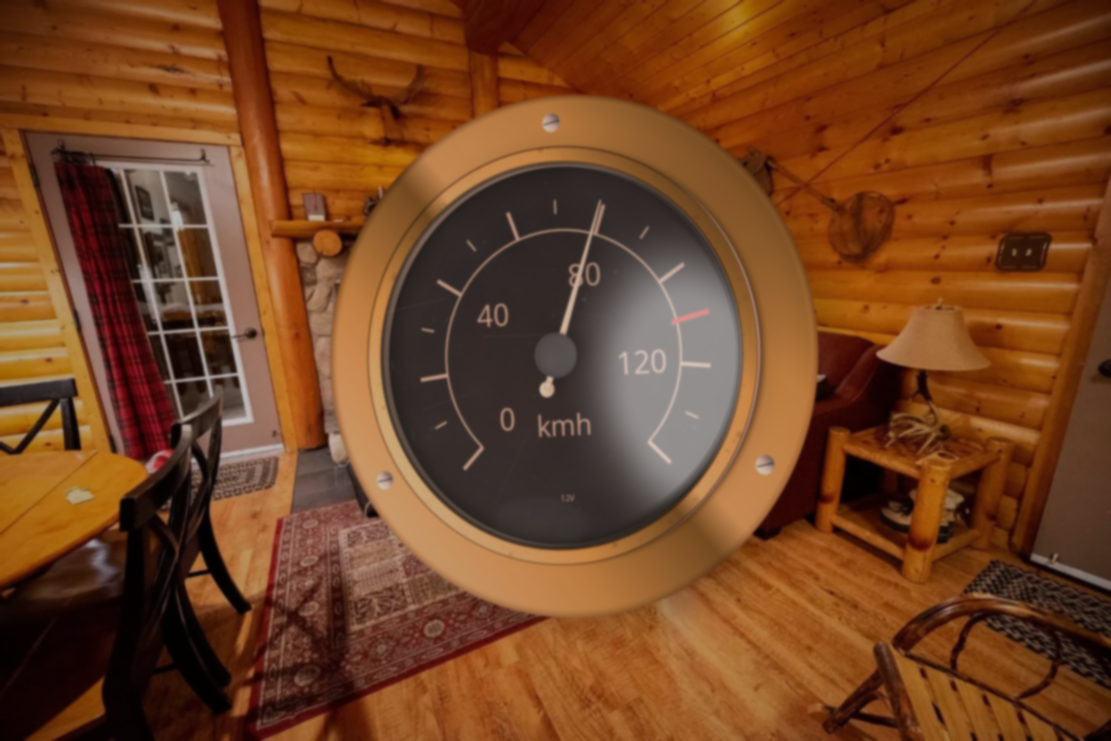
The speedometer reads 80 km/h
